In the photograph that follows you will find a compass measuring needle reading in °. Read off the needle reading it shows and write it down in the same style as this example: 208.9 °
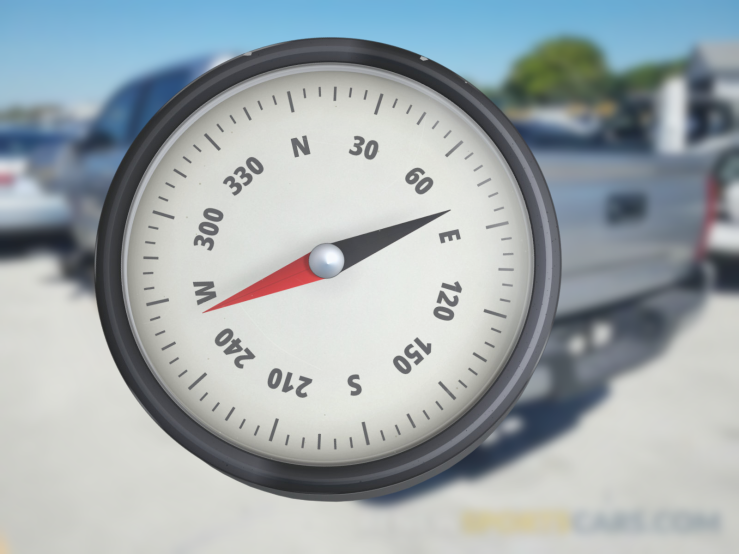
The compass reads 260 °
